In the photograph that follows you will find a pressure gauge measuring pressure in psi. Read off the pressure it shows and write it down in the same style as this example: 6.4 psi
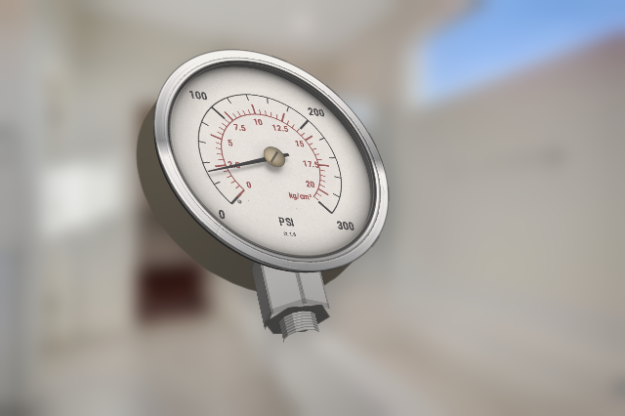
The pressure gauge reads 30 psi
